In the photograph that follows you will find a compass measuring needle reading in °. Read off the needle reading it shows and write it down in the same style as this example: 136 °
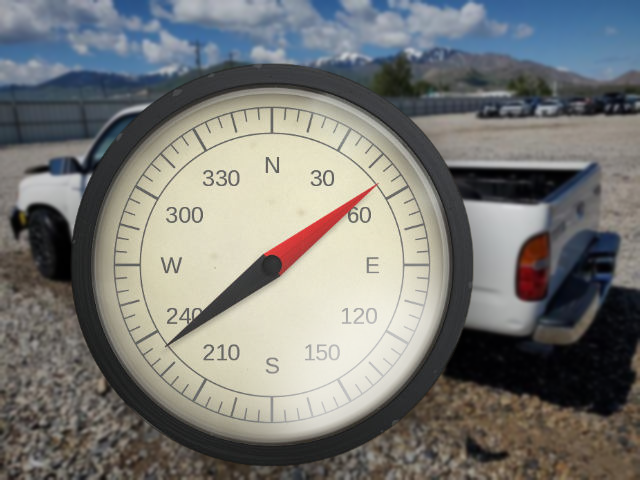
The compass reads 52.5 °
